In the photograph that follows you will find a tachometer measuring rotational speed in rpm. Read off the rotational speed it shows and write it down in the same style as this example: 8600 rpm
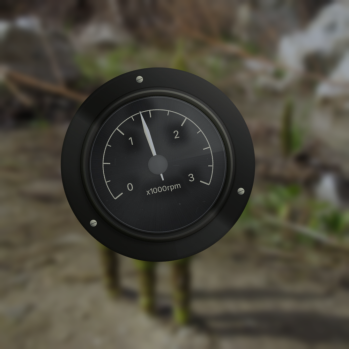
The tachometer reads 1375 rpm
